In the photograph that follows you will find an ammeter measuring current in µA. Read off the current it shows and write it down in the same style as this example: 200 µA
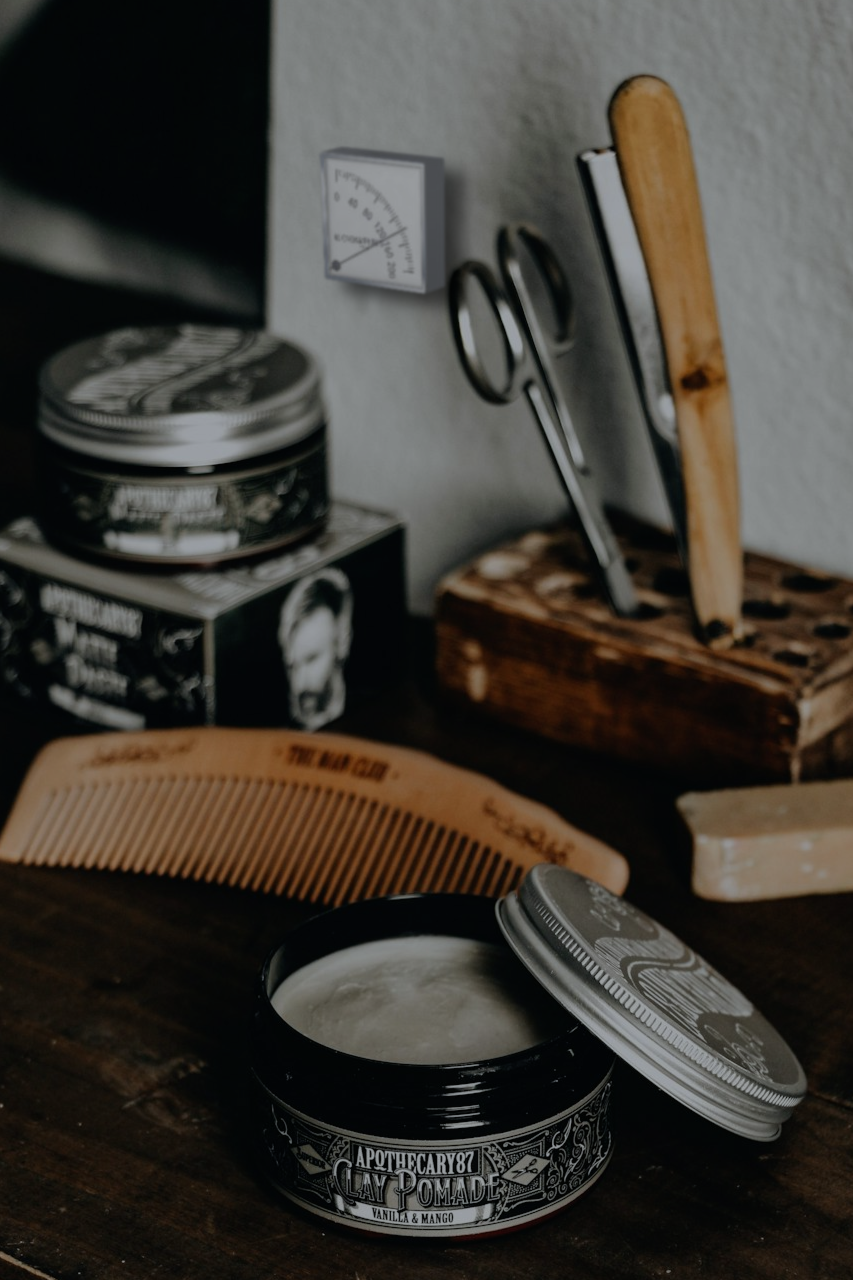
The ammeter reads 140 µA
